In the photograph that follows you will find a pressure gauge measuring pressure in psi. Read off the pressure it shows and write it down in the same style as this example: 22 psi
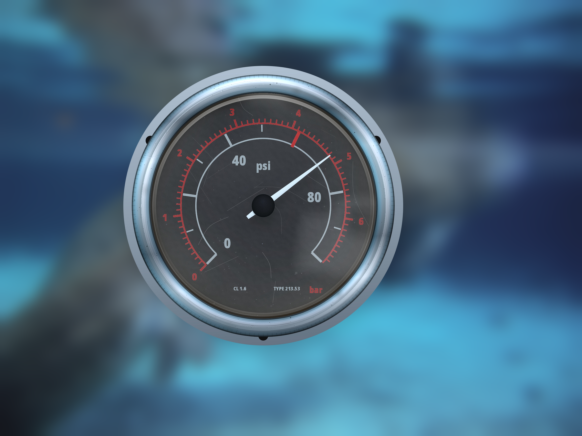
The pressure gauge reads 70 psi
